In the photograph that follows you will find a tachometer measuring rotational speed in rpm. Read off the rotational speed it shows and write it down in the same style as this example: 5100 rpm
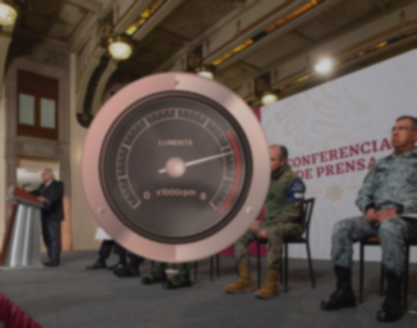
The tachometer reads 6200 rpm
